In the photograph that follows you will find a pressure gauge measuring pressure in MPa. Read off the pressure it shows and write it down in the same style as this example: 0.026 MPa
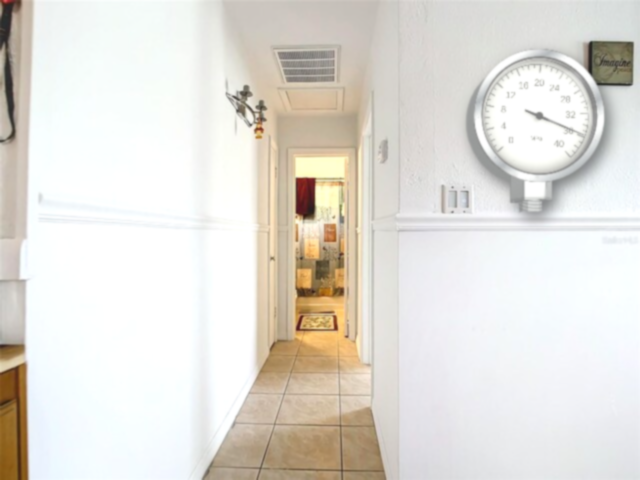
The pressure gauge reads 36 MPa
